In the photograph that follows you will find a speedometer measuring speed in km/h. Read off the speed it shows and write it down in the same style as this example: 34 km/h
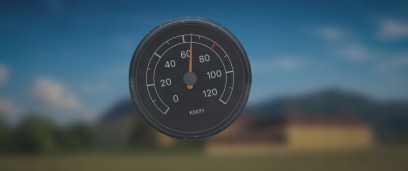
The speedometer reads 65 km/h
